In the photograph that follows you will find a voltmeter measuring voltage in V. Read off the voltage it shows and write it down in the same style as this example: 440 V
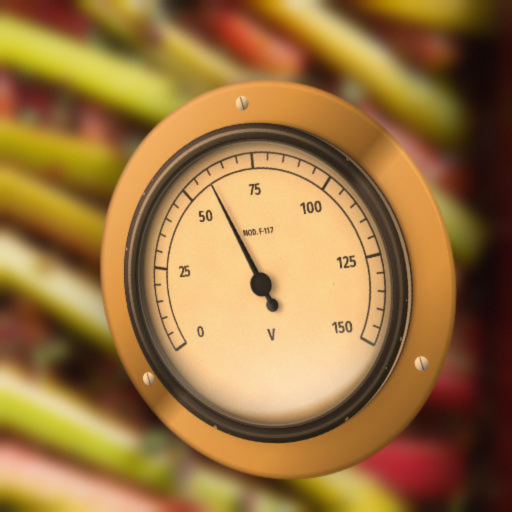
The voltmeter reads 60 V
